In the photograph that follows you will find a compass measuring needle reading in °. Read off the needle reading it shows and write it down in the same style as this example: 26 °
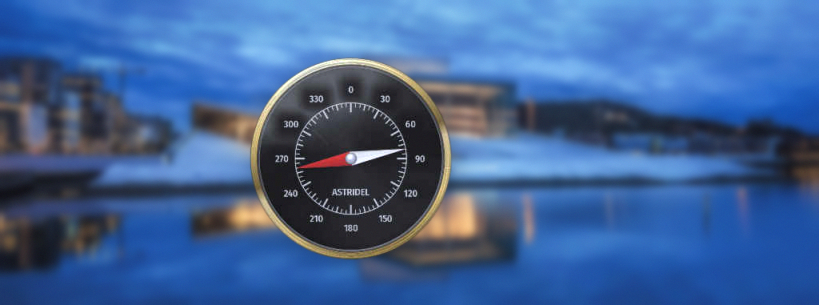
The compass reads 260 °
